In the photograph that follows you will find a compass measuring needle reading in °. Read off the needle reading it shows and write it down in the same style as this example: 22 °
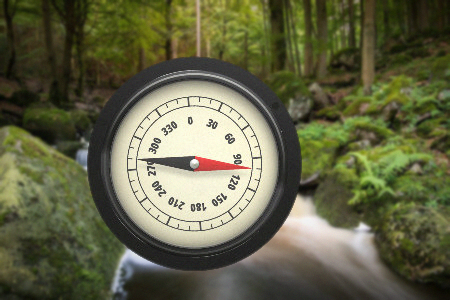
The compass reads 100 °
